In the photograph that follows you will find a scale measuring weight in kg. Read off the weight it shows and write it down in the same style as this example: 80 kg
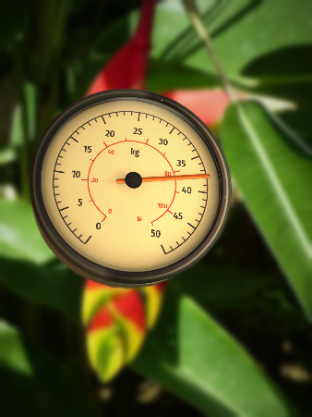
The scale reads 38 kg
